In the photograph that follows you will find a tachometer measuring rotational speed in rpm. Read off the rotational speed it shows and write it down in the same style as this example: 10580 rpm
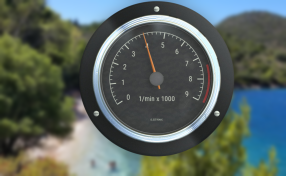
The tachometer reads 4000 rpm
